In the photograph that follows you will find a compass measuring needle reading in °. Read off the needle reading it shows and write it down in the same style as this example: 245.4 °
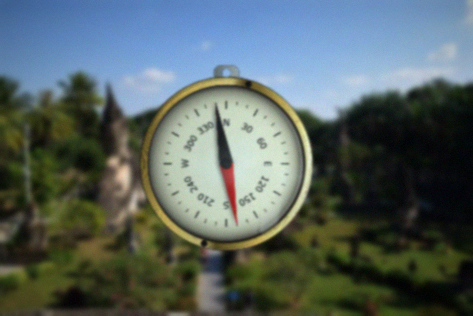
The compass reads 170 °
